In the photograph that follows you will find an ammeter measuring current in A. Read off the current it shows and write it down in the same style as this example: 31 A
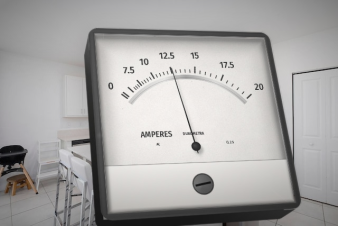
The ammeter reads 12.5 A
